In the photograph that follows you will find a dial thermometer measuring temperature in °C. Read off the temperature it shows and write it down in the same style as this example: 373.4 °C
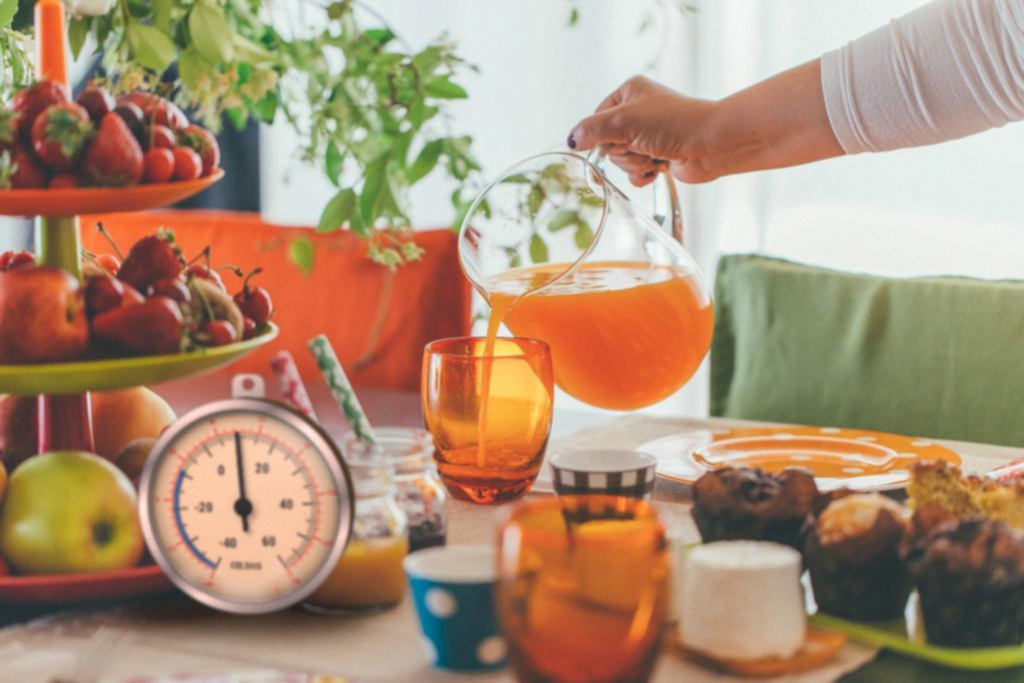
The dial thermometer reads 10 °C
